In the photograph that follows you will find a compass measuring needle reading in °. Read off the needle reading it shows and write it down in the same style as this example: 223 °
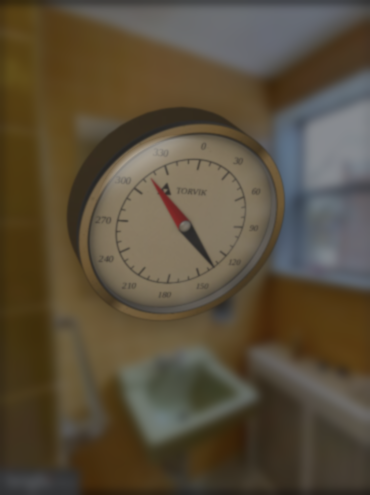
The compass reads 315 °
